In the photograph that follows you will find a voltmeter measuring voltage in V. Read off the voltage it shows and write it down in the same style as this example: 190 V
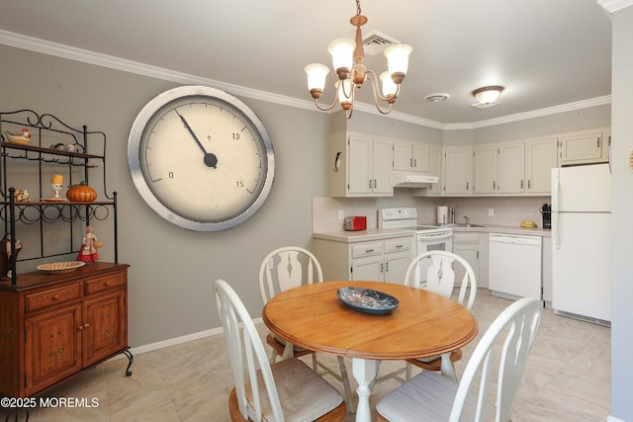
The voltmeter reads 5 V
